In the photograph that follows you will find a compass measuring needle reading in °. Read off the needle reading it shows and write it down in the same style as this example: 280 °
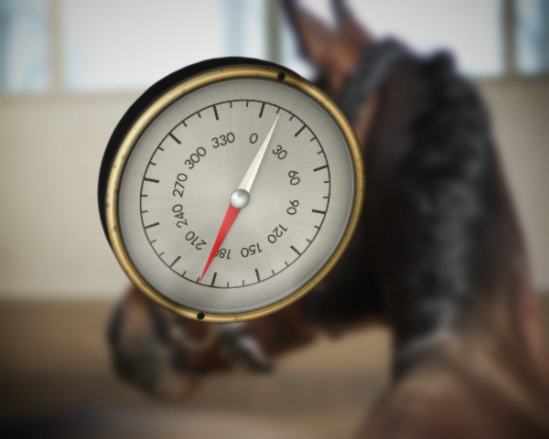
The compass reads 190 °
